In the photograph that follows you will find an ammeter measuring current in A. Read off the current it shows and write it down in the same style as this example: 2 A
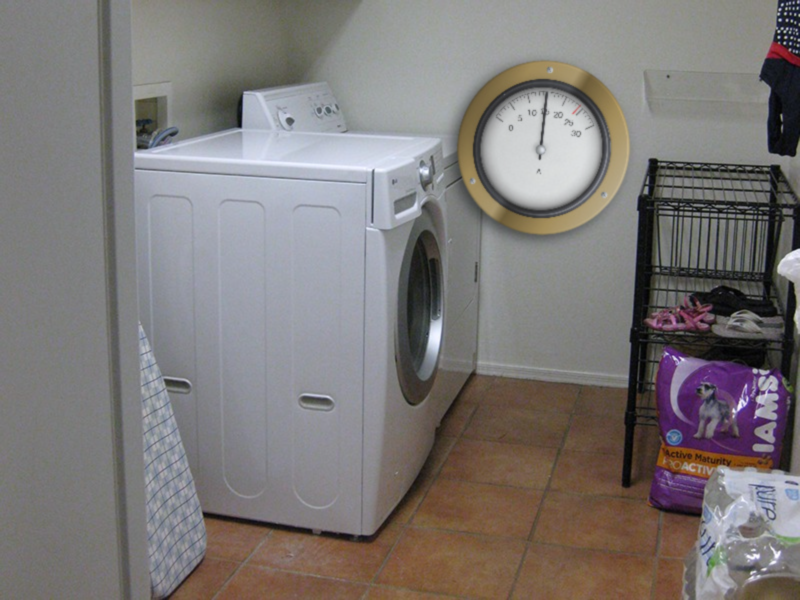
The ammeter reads 15 A
